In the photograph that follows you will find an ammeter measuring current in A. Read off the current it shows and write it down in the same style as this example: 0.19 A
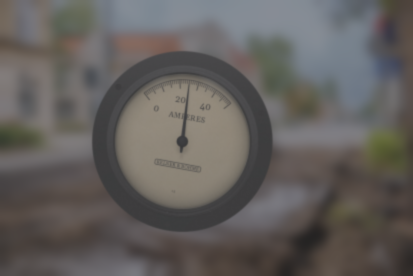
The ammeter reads 25 A
